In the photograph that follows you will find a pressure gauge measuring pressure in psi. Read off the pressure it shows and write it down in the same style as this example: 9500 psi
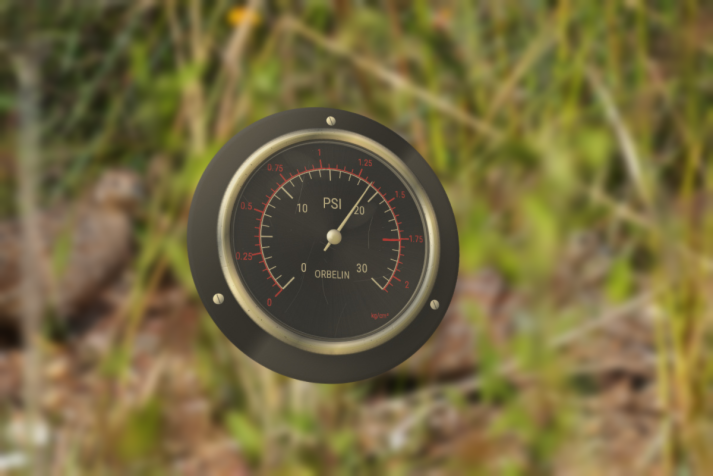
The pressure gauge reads 19 psi
